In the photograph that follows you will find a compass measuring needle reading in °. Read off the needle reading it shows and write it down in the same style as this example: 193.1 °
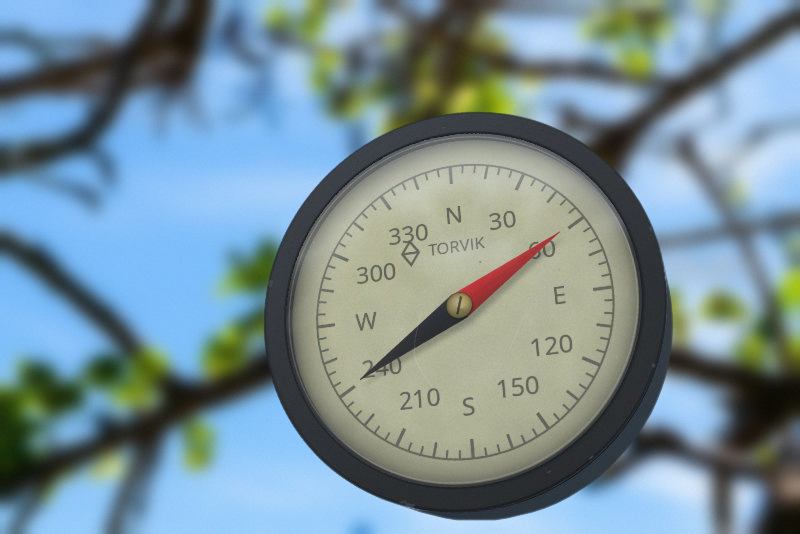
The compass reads 60 °
